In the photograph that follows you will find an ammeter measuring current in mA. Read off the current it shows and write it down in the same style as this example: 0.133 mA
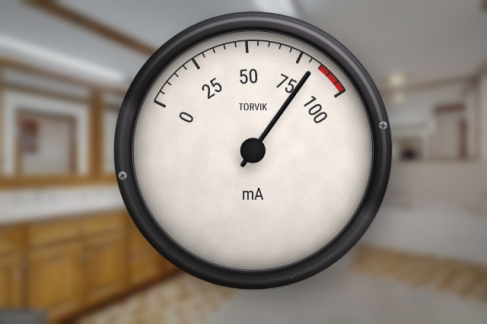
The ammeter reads 82.5 mA
